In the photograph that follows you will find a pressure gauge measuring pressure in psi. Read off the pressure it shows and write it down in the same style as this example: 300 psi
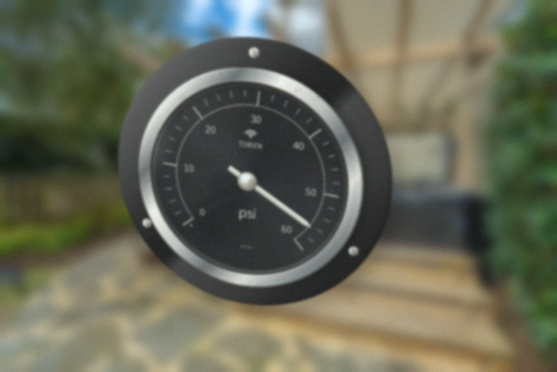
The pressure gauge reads 56 psi
